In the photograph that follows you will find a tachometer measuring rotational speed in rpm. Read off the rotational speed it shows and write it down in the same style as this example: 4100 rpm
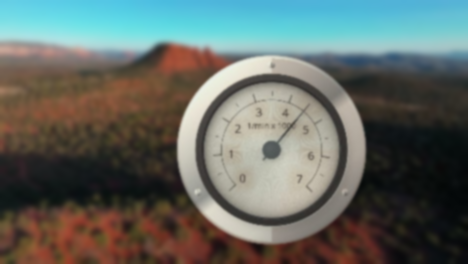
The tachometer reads 4500 rpm
